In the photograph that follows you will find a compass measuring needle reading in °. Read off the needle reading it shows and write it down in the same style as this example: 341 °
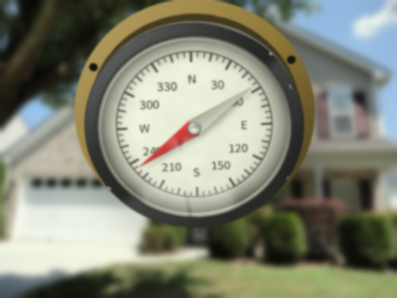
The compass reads 235 °
